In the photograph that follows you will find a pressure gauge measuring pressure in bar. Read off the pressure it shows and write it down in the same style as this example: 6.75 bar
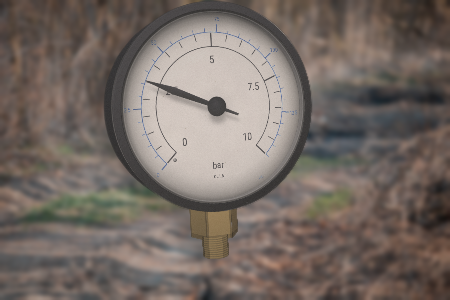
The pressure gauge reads 2.5 bar
